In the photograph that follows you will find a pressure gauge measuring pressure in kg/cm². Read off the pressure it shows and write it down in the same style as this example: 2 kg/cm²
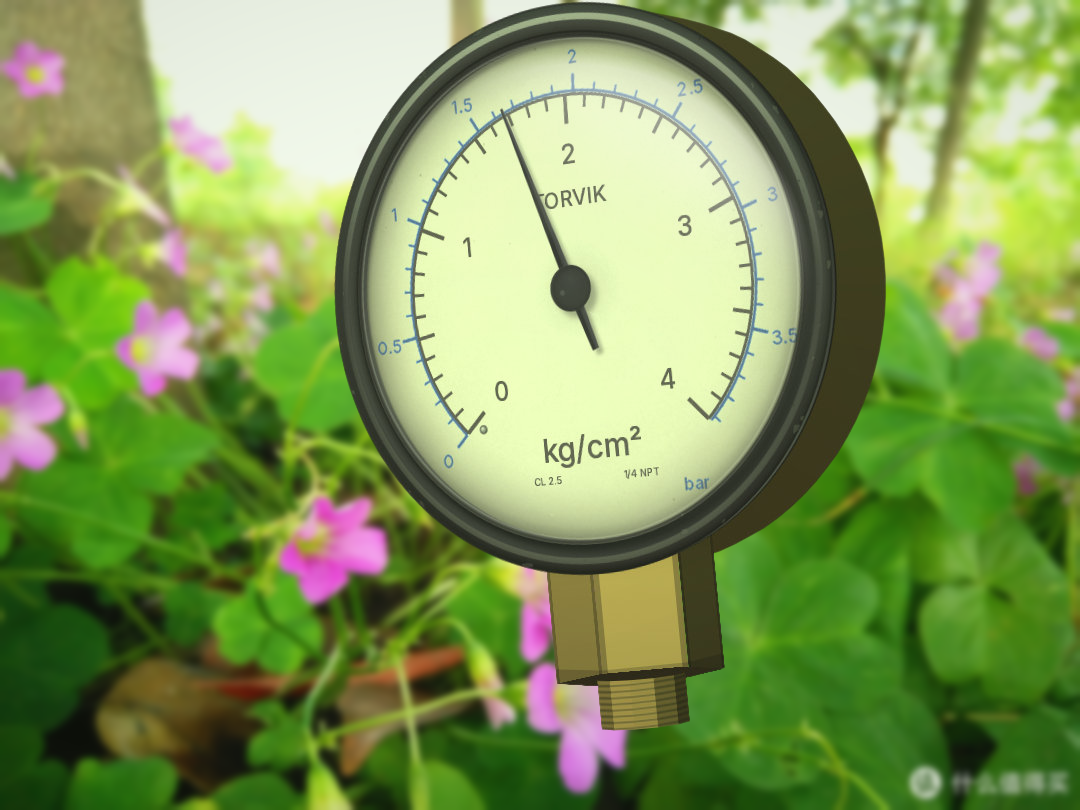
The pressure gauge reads 1.7 kg/cm²
